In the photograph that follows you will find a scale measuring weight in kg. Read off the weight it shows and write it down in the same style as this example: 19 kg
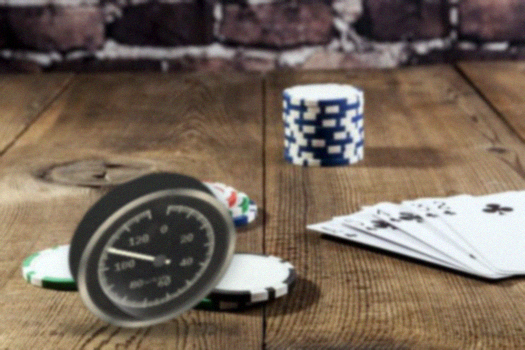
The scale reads 110 kg
